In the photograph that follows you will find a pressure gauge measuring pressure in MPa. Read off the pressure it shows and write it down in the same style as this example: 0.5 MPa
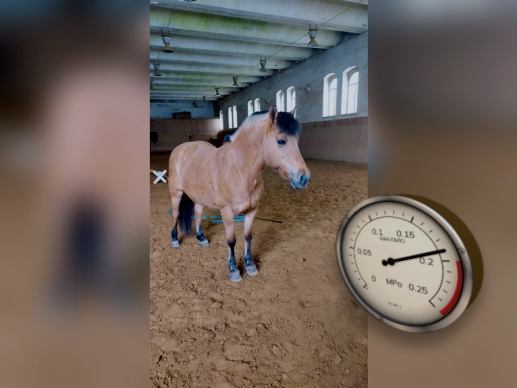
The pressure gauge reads 0.19 MPa
